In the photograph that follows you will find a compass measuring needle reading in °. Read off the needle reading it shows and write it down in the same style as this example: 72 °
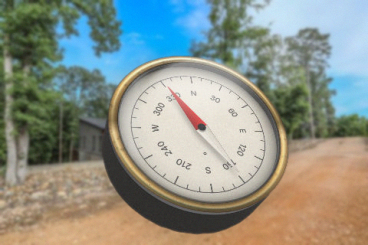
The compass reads 330 °
